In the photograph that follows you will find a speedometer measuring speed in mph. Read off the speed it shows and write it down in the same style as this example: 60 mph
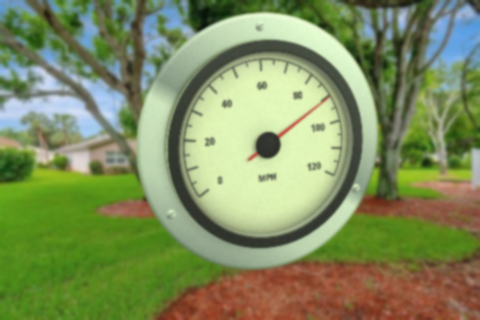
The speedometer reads 90 mph
